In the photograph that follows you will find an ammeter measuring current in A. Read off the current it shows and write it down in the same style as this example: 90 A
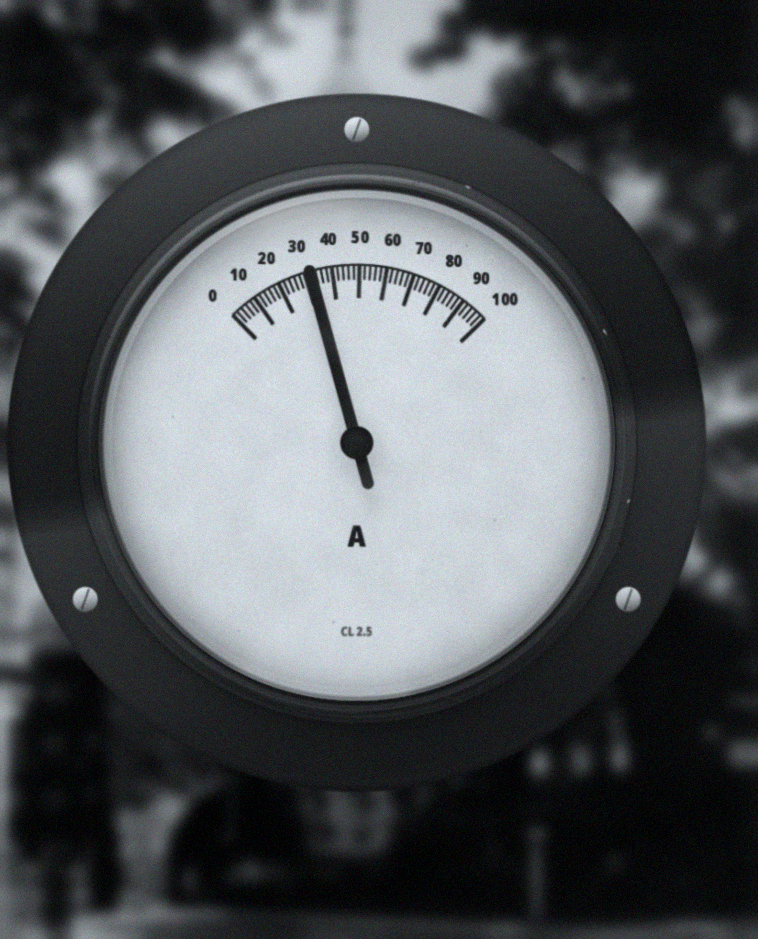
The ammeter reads 32 A
